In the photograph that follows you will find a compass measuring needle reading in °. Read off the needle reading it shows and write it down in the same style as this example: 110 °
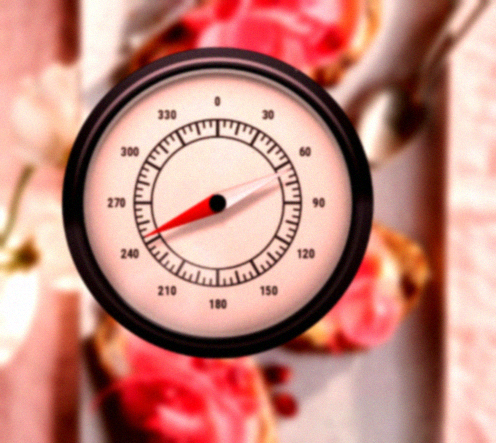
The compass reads 245 °
